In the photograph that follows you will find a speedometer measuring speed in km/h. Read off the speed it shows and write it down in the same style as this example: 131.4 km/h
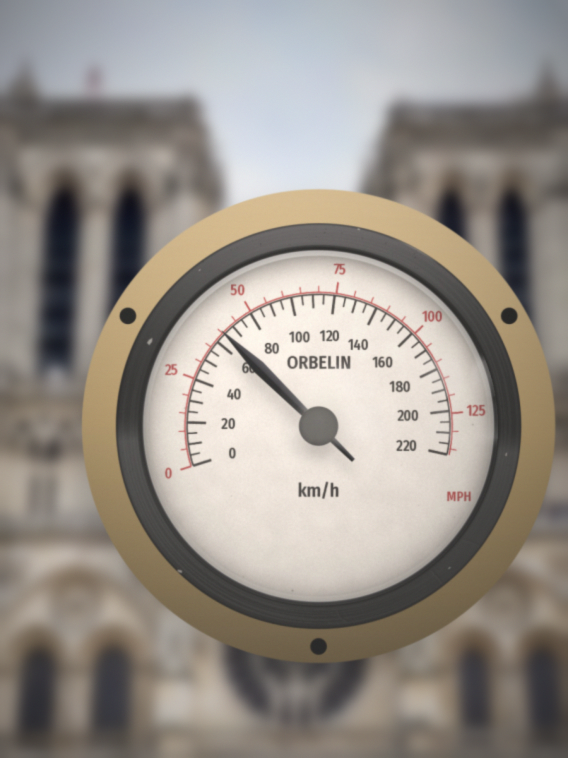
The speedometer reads 65 km/h
